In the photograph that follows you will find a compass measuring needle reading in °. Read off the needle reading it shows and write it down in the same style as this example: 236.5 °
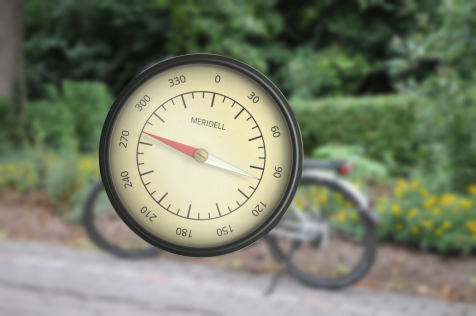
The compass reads 280 °
